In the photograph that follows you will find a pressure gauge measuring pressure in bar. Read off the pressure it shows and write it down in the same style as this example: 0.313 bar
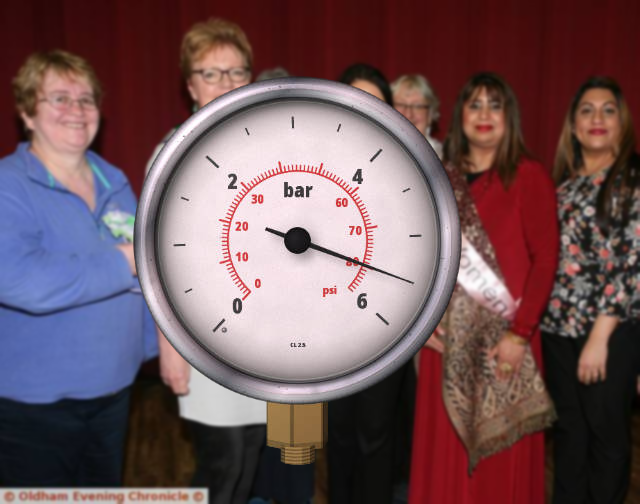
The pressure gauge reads 5.5 bar
